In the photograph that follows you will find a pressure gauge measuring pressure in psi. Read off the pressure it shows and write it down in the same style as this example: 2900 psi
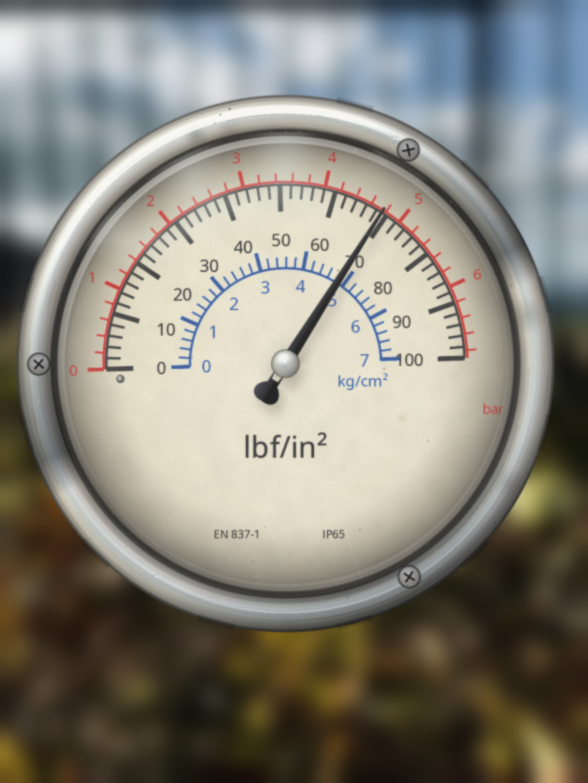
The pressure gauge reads 69 psi
